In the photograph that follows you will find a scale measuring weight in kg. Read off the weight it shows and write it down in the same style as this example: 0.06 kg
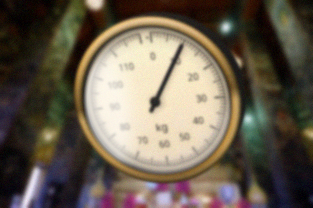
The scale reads 10 kg
